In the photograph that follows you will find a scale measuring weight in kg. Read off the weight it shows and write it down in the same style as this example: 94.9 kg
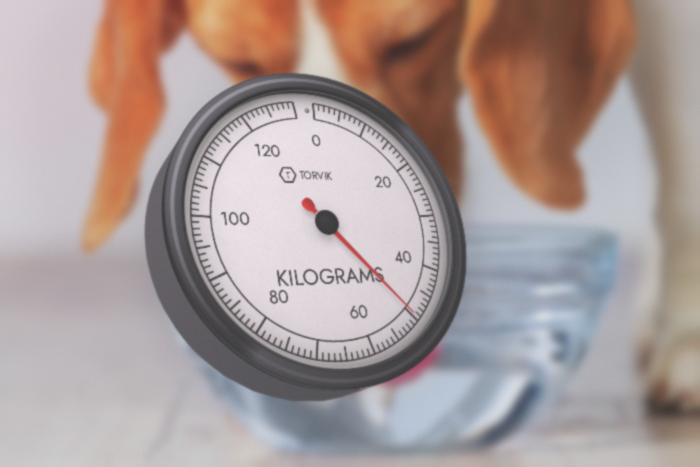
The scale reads 50 kg
